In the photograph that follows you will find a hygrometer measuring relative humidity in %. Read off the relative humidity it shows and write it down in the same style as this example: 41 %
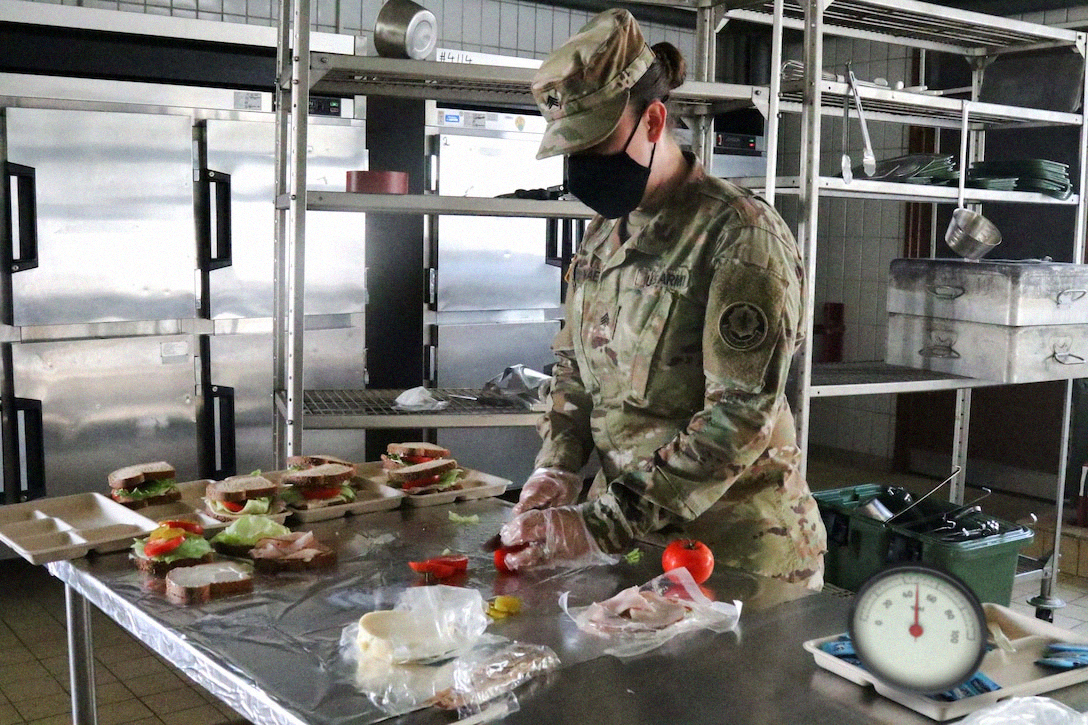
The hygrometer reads 48 %
